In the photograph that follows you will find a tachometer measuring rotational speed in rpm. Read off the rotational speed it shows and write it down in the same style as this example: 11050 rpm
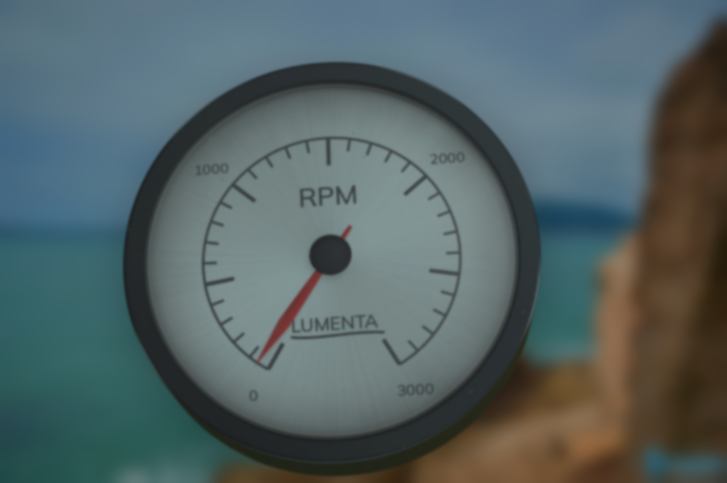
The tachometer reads 50 rpm
